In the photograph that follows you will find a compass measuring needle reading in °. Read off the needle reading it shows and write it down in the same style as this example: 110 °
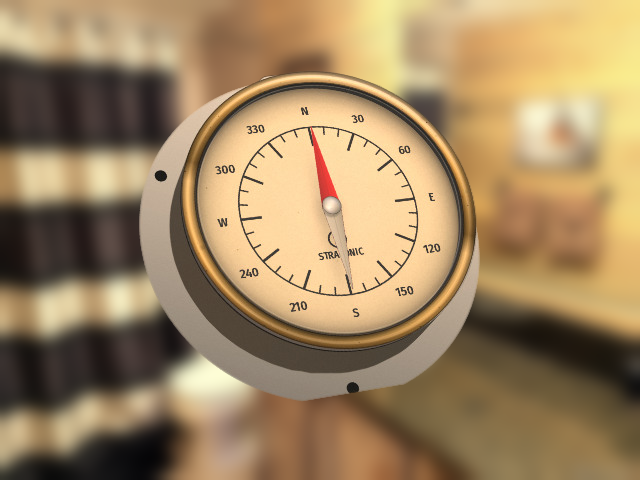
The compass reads 0 °
